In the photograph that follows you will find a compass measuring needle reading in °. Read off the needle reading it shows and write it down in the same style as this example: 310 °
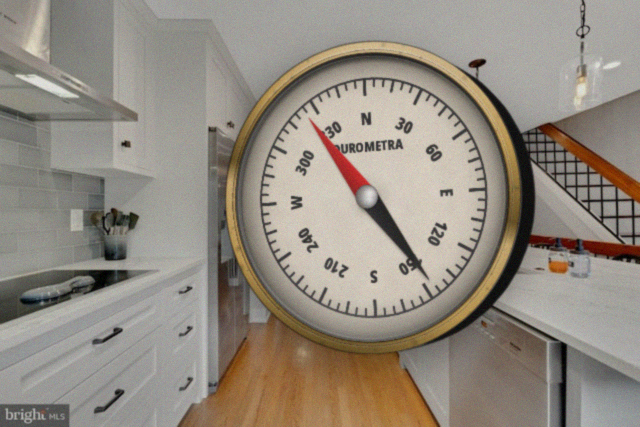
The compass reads 325 °
